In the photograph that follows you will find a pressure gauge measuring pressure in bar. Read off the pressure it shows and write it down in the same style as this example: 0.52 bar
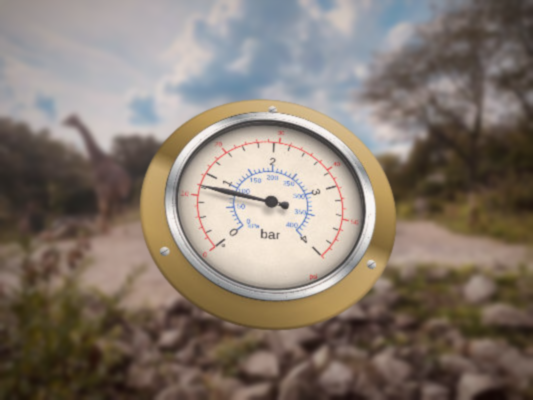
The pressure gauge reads 0.8 bar
